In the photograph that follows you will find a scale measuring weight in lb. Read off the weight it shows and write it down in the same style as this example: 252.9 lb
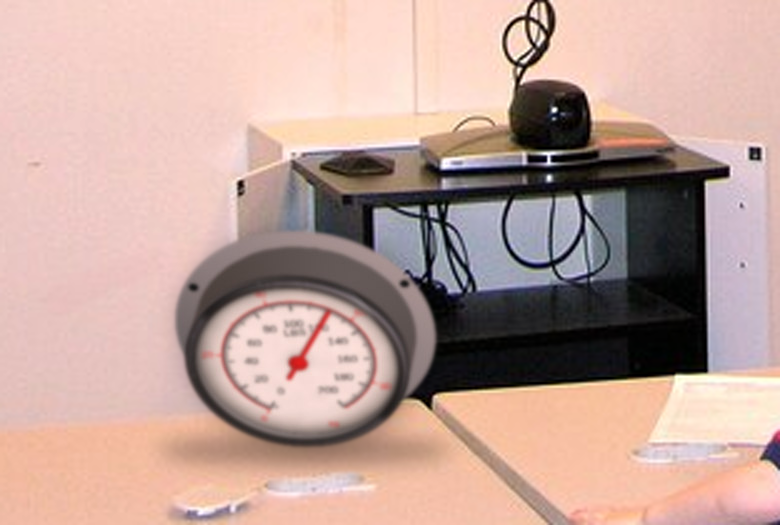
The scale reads 120 lb
